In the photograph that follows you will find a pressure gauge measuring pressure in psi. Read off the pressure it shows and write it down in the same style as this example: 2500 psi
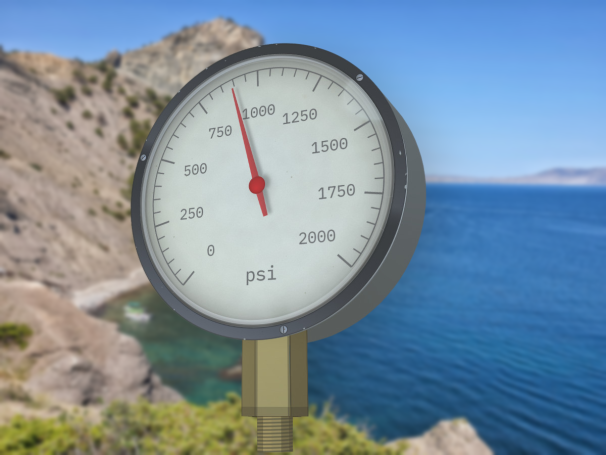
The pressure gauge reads 900 psi
